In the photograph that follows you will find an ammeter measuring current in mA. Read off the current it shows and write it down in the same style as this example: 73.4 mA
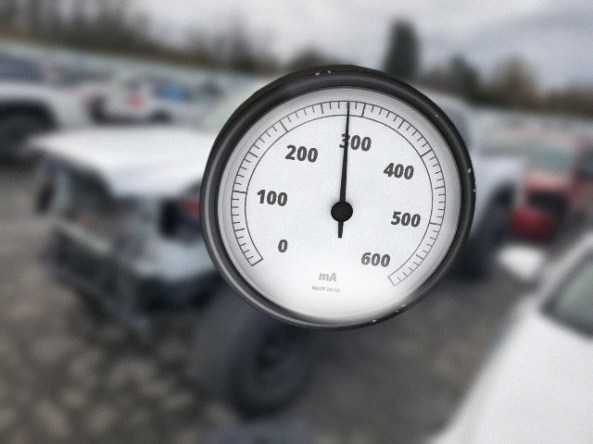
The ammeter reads 280 mA
